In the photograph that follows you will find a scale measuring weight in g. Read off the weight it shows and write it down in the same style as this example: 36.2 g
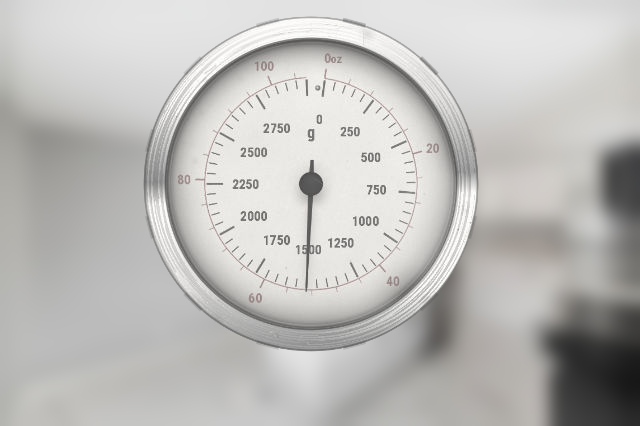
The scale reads 1500 g
